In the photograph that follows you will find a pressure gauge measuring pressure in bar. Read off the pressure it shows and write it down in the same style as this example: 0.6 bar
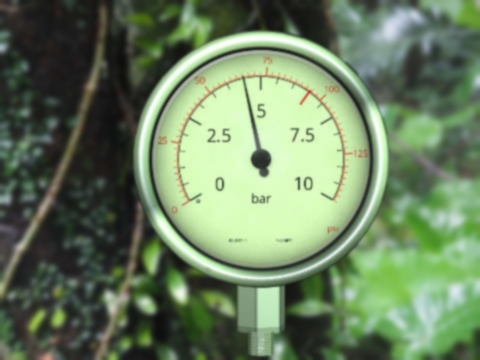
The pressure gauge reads 4.5 bar
